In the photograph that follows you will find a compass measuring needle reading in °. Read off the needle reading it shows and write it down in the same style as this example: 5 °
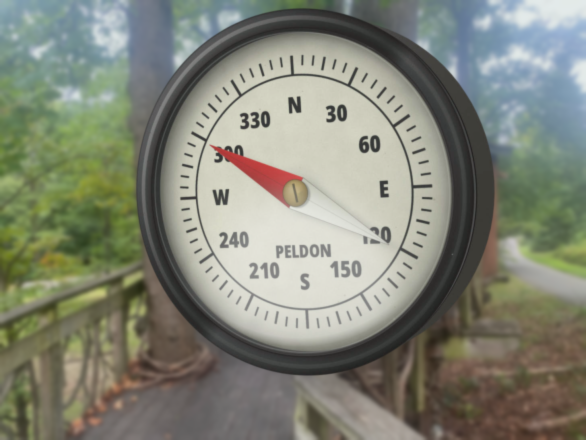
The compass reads 300 °
